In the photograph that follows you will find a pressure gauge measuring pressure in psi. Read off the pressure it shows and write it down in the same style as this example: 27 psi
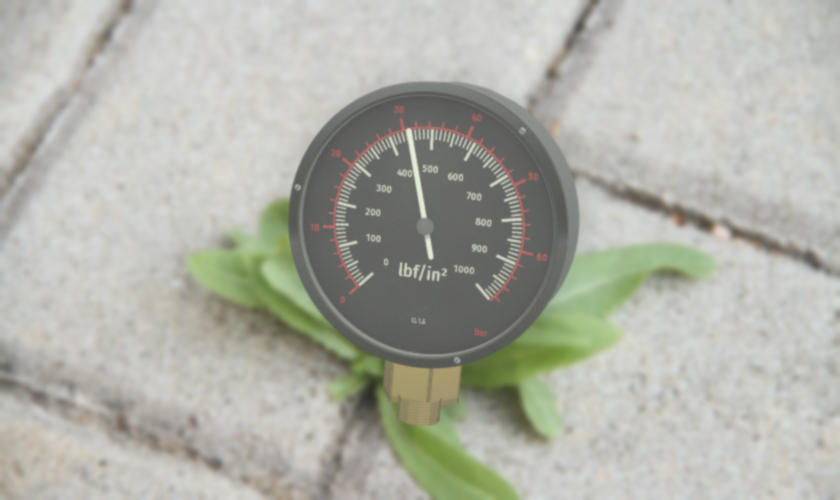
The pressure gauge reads 450 psi
